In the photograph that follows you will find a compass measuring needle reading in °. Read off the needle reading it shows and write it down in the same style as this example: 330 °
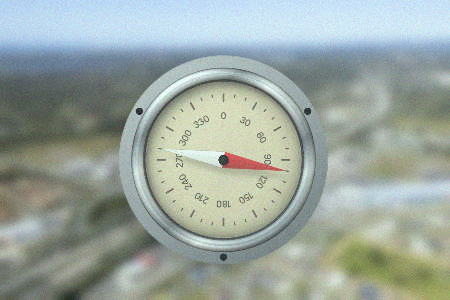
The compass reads 100 °
